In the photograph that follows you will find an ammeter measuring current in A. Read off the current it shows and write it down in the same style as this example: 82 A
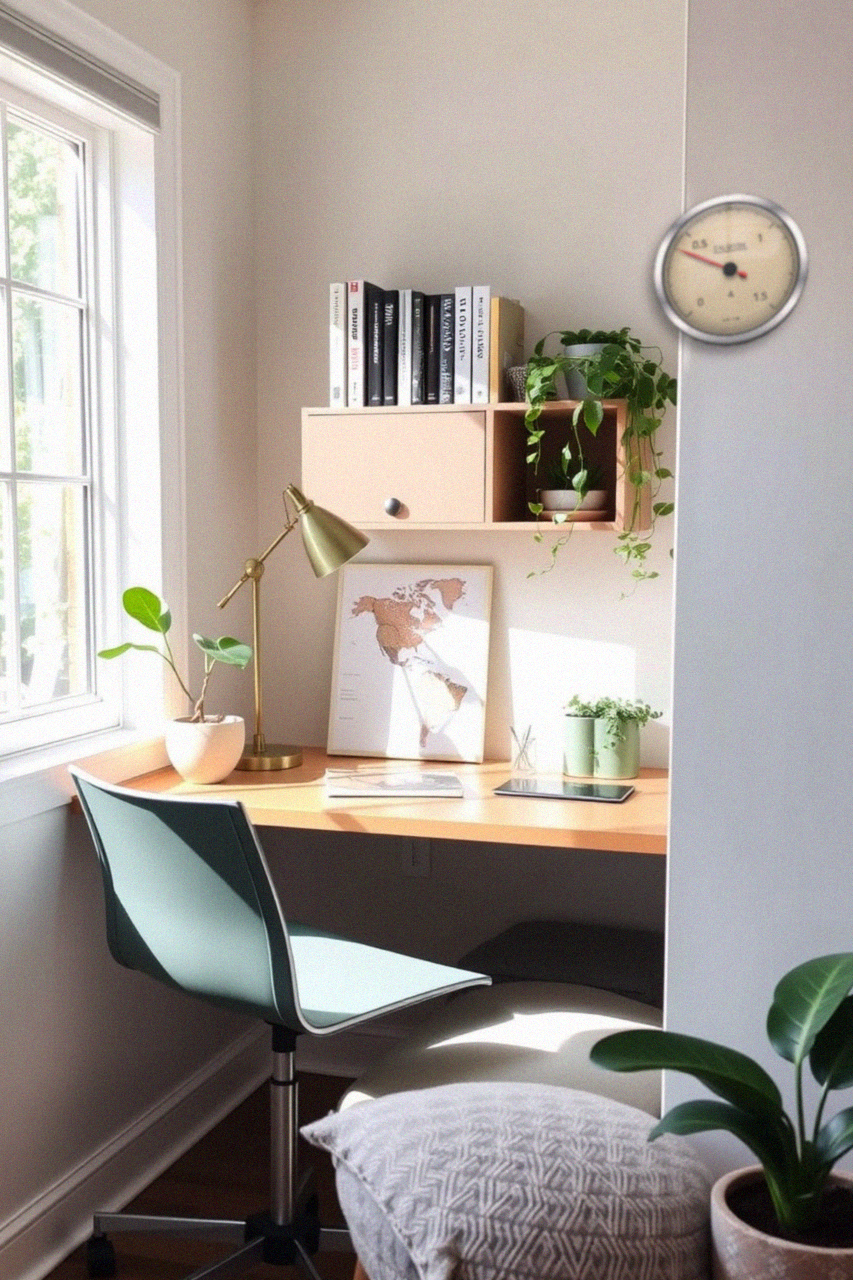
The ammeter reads 0.4 A
